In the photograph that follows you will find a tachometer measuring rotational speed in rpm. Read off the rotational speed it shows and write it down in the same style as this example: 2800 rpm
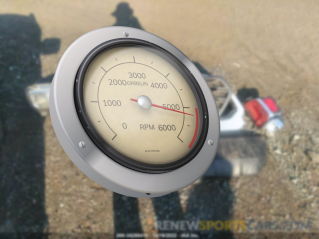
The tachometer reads 5250 rpm
